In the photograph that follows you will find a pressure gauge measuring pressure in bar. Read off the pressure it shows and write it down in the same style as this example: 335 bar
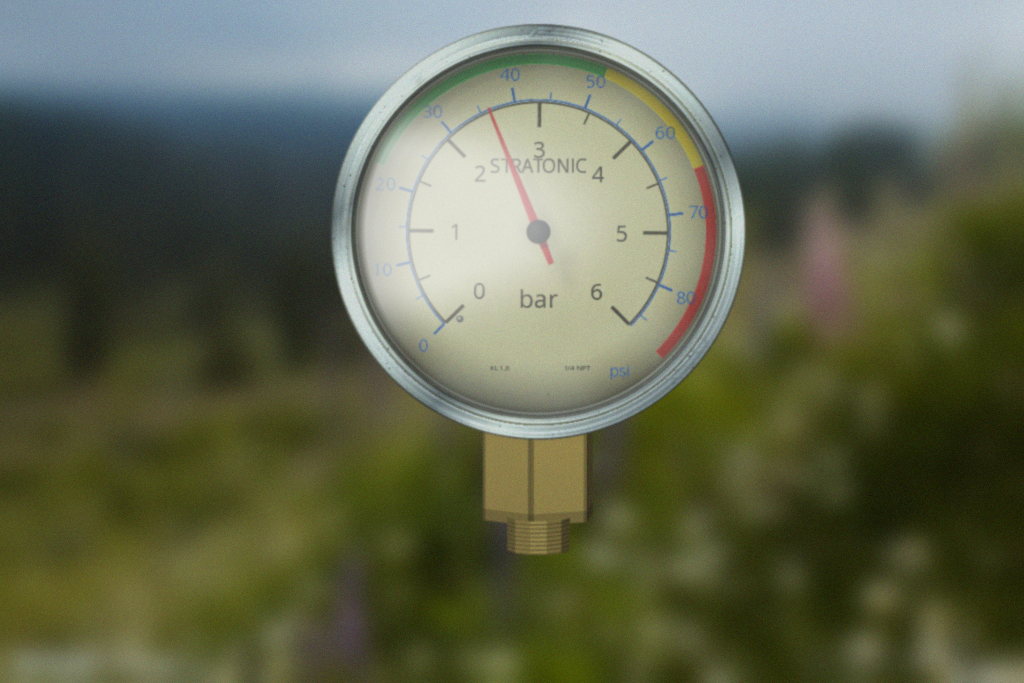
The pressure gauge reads 2.5 bar
